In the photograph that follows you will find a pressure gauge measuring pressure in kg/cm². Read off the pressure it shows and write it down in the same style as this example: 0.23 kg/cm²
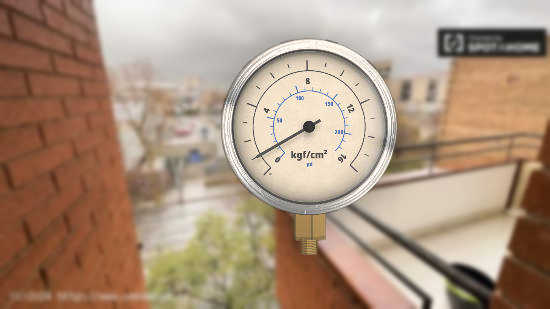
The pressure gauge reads 1 kg/cm²
